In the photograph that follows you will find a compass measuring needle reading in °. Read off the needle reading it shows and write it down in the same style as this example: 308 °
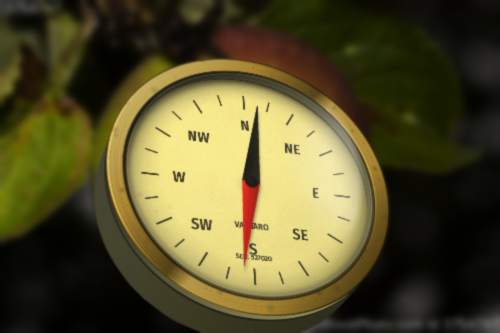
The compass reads 187.5 °
